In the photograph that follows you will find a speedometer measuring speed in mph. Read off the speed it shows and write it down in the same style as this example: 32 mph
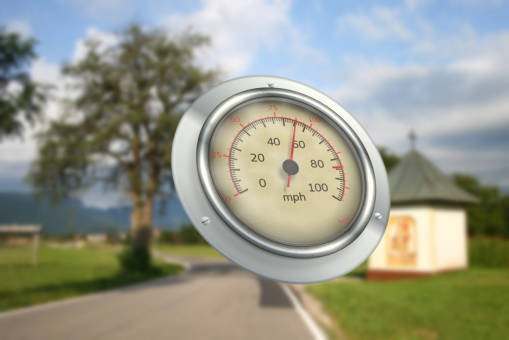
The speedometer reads 55 mph
